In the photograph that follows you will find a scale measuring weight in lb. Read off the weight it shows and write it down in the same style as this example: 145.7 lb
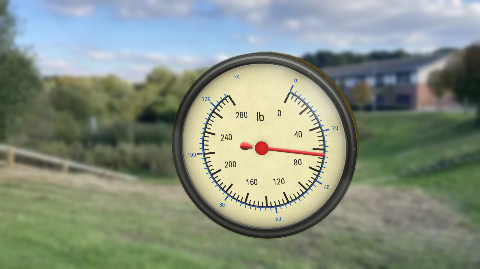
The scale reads 64 lb
